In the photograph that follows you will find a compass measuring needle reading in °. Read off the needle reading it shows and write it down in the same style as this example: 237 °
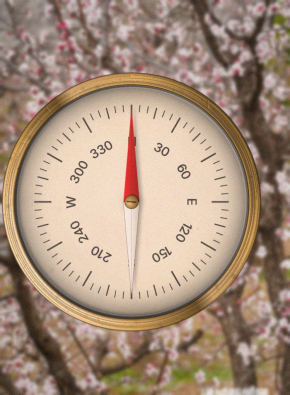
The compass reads 0 °
